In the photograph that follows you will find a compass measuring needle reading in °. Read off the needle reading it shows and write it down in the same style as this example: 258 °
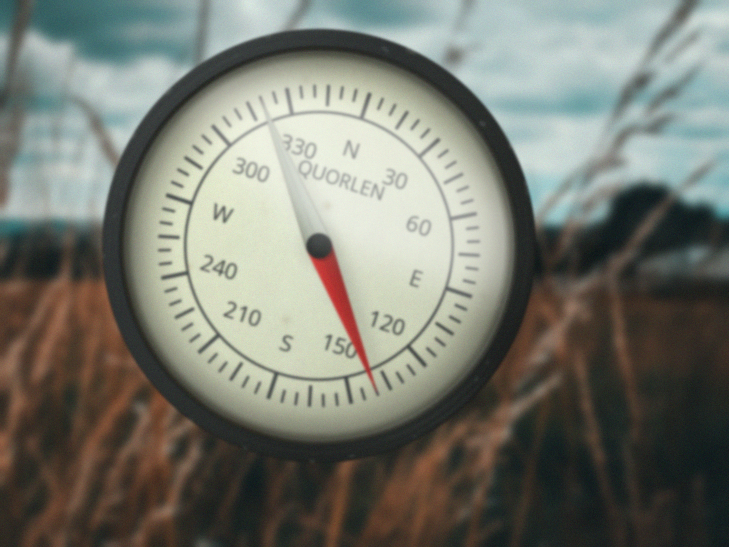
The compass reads 140 °
